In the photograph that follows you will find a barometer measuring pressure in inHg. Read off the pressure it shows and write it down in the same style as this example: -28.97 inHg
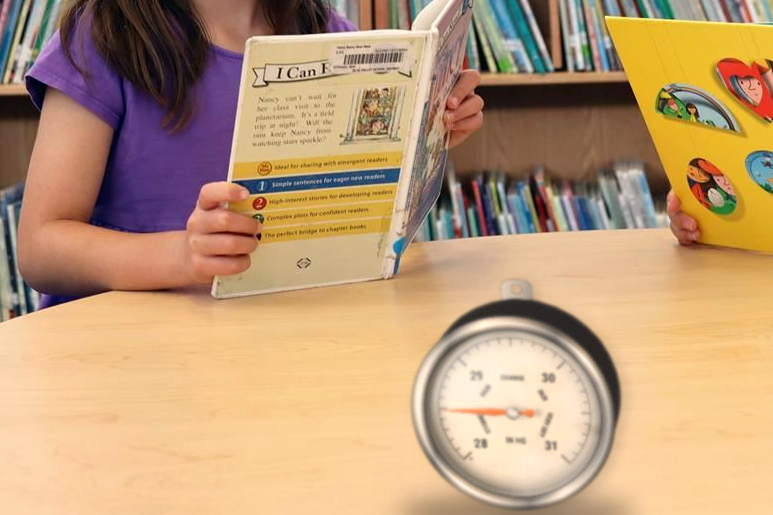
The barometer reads 28.5 inHg
